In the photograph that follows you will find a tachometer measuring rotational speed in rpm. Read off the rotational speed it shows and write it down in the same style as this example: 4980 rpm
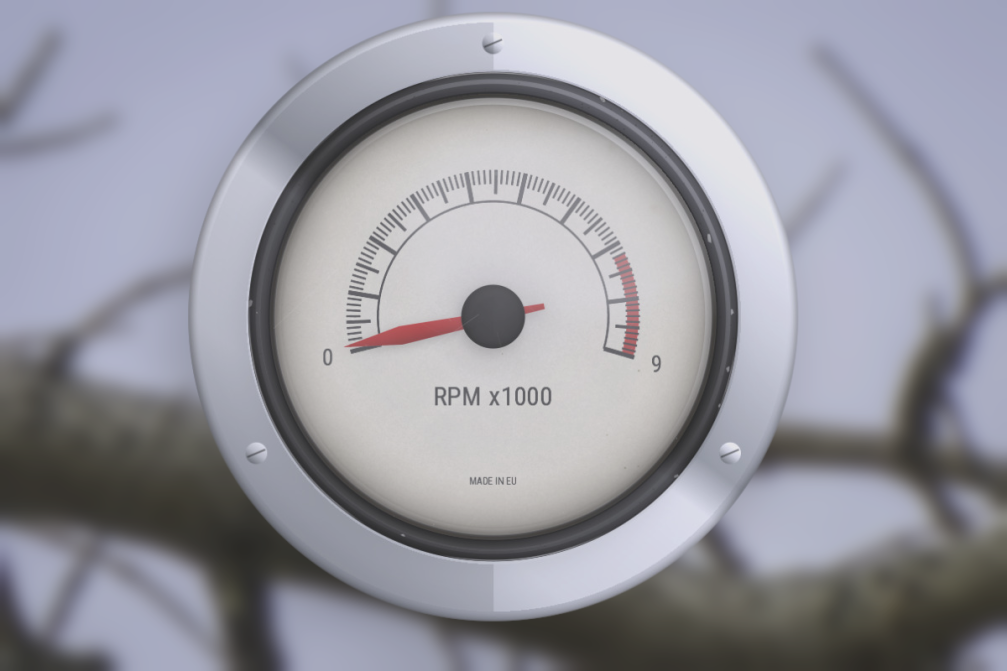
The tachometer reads 100 rpm
